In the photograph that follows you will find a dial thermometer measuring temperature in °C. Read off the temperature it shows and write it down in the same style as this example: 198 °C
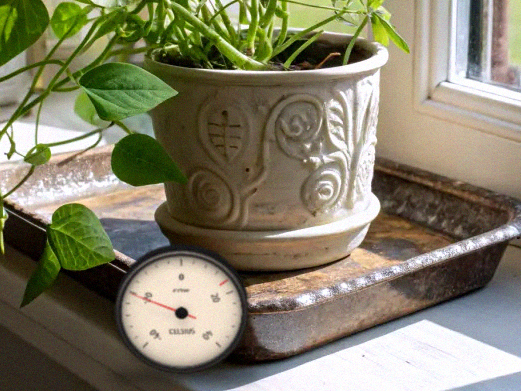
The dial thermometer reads -20 °C
